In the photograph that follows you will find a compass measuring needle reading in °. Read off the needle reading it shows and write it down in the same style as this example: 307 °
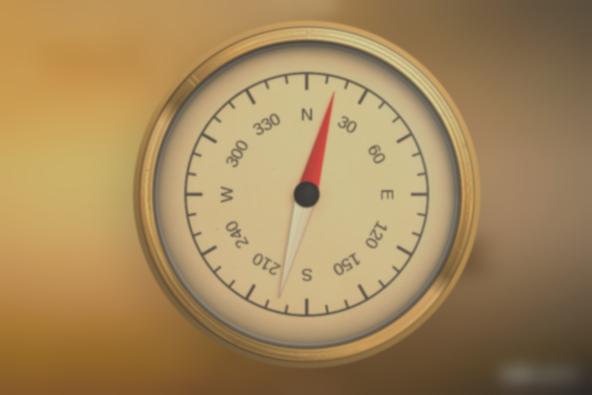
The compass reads 15 °
